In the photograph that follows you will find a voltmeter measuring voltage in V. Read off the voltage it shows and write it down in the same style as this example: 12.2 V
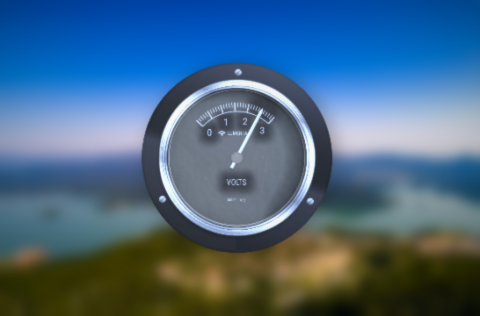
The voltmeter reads 2.5 V
